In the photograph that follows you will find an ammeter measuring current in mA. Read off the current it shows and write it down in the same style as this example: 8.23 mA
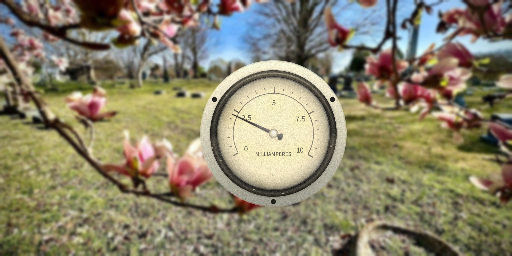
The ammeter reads 2.25 mA
